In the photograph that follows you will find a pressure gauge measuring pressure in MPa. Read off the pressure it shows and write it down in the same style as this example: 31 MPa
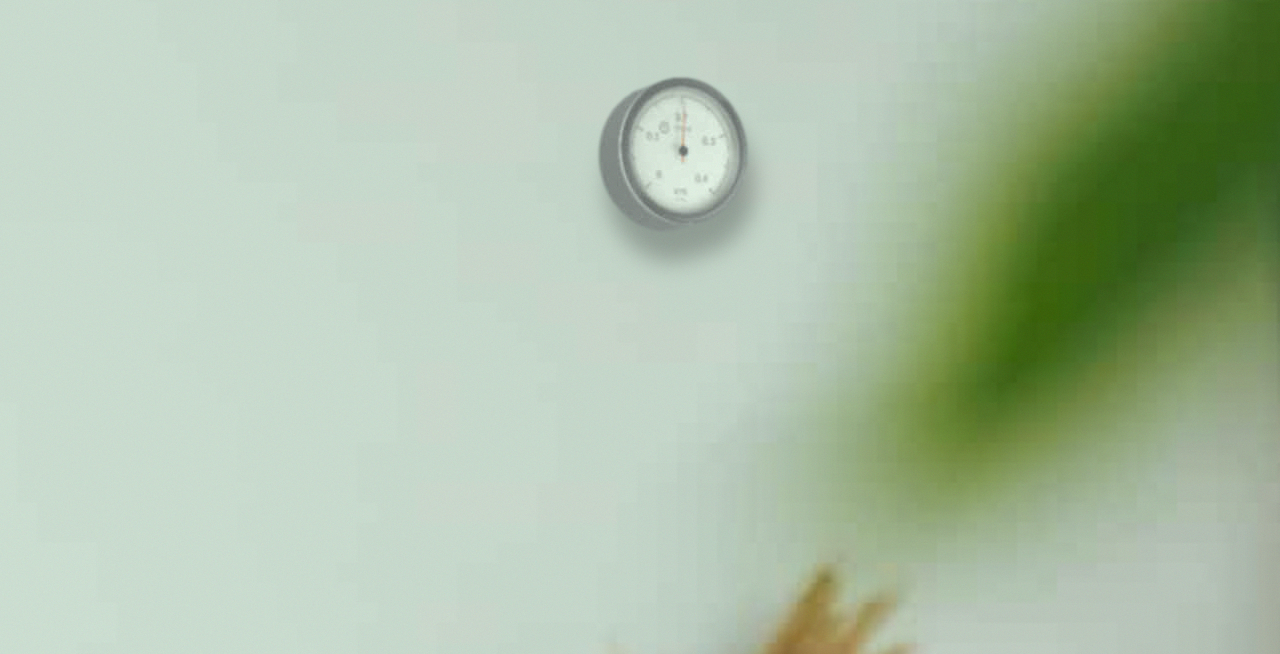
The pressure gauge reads 0.2 MPa
